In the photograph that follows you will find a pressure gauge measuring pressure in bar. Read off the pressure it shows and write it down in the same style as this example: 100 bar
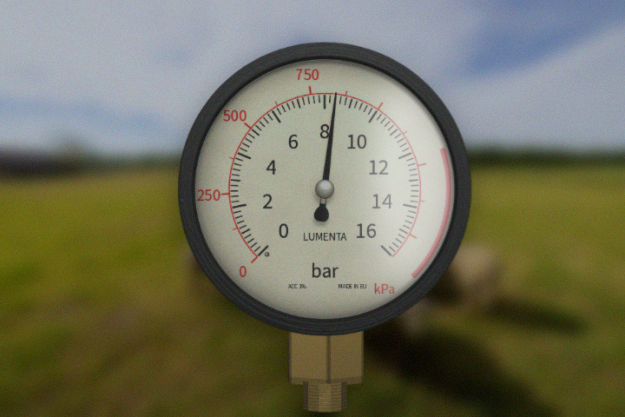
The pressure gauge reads 8.4 bar
